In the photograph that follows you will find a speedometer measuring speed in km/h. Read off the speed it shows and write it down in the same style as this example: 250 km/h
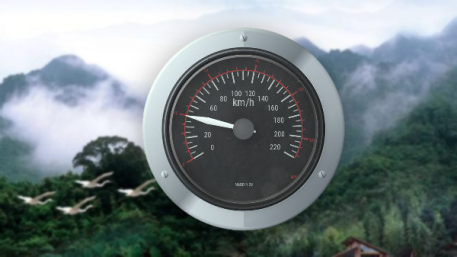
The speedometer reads 40 km/h
